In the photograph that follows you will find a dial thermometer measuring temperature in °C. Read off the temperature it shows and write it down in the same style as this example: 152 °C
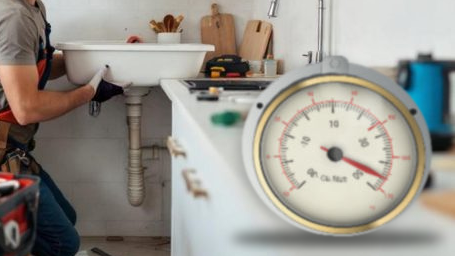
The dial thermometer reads 45 °C
